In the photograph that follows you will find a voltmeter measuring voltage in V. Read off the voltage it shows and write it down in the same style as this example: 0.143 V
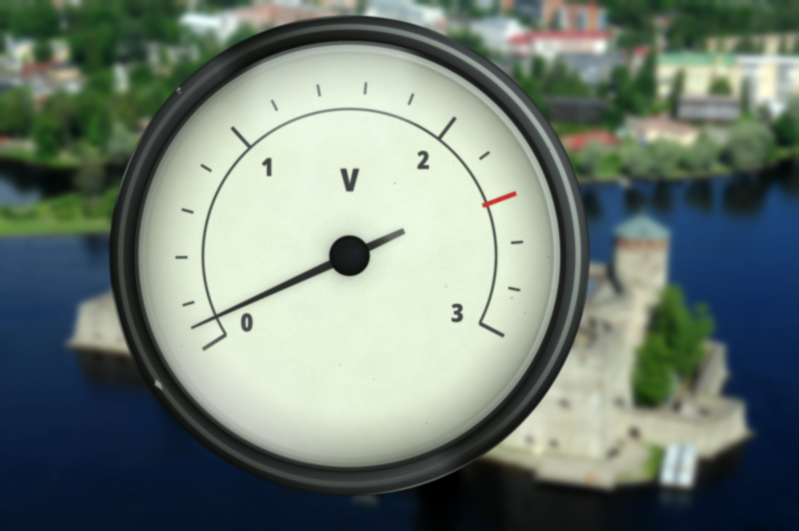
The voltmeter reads 0.1 V
